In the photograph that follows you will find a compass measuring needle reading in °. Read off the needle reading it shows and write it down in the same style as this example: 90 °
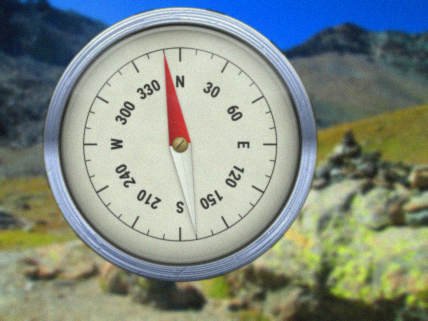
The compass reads 350 °
